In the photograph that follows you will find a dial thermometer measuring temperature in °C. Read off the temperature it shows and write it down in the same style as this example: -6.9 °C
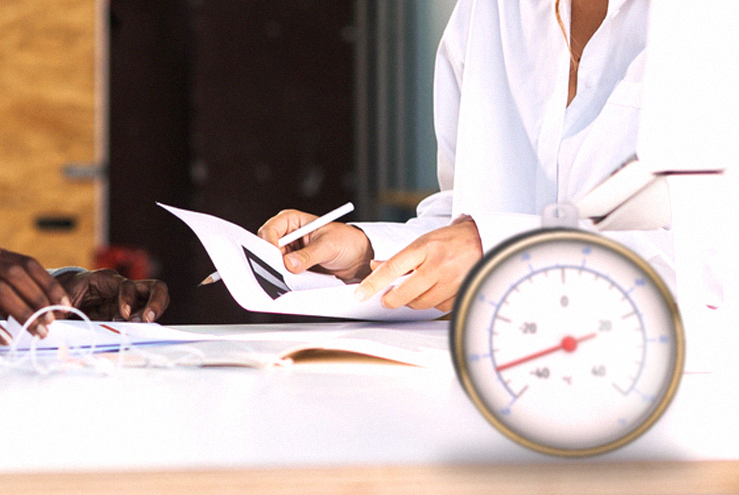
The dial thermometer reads -32 °C
